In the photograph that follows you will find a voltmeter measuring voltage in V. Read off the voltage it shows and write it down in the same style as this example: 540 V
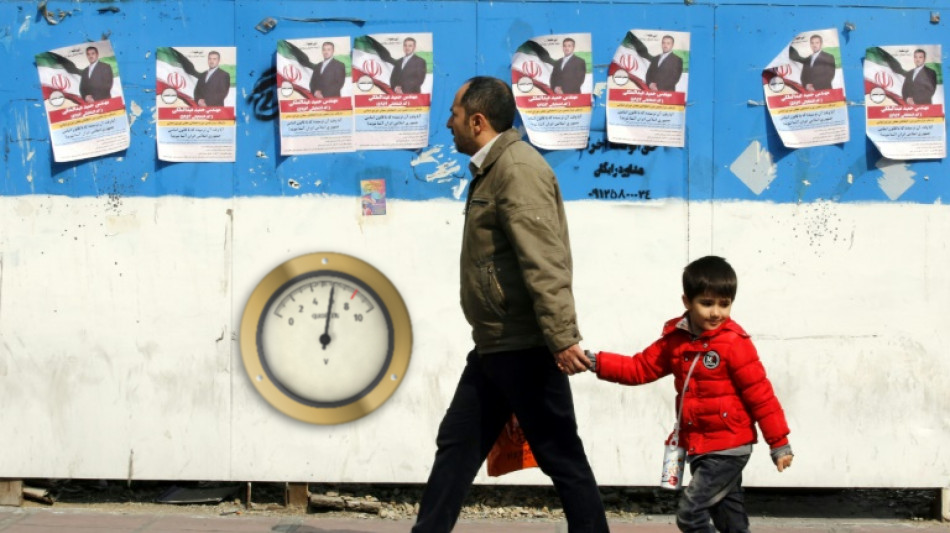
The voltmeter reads 6 V
